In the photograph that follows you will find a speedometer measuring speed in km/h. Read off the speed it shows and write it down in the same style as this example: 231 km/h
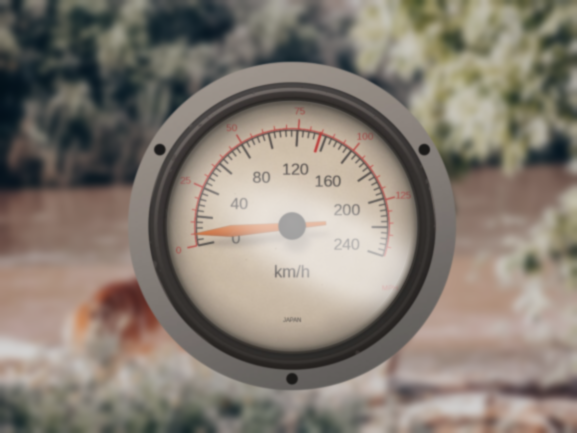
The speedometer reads 8 km/h
